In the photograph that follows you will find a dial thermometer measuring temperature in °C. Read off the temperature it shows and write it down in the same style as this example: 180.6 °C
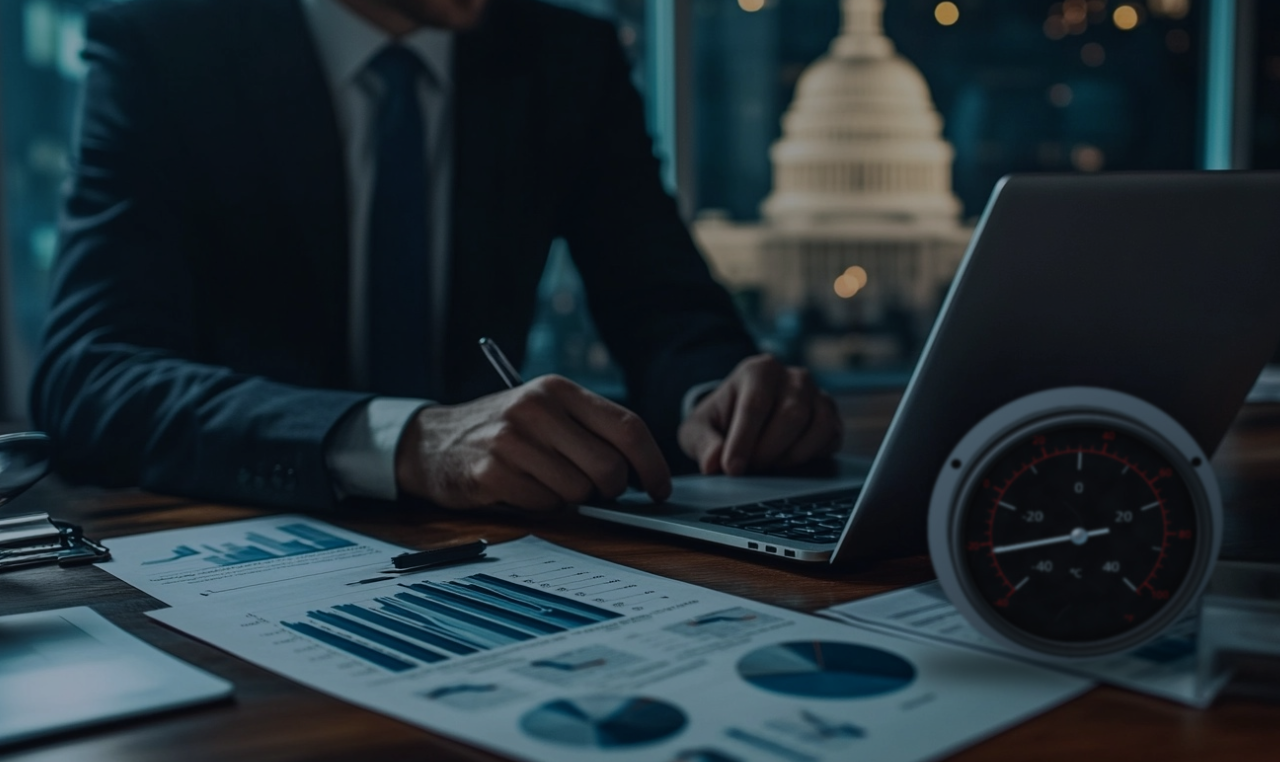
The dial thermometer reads -30 °C
